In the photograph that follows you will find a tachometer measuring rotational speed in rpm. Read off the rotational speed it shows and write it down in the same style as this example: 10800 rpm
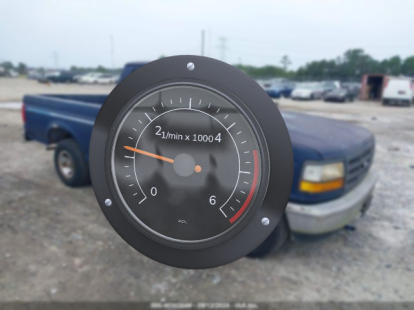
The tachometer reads 1200 rpm
